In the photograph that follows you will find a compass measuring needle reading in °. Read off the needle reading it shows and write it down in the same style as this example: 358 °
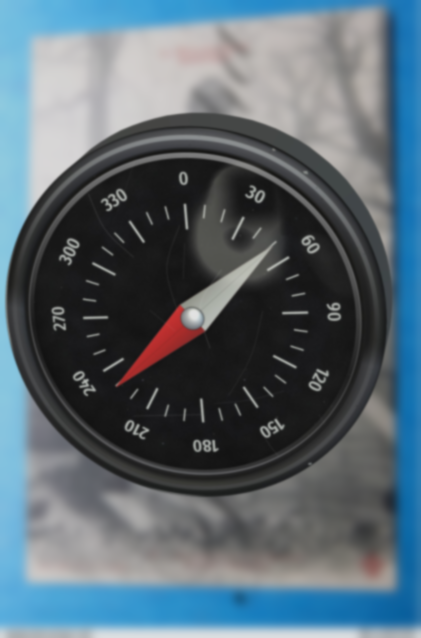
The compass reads 230 °
